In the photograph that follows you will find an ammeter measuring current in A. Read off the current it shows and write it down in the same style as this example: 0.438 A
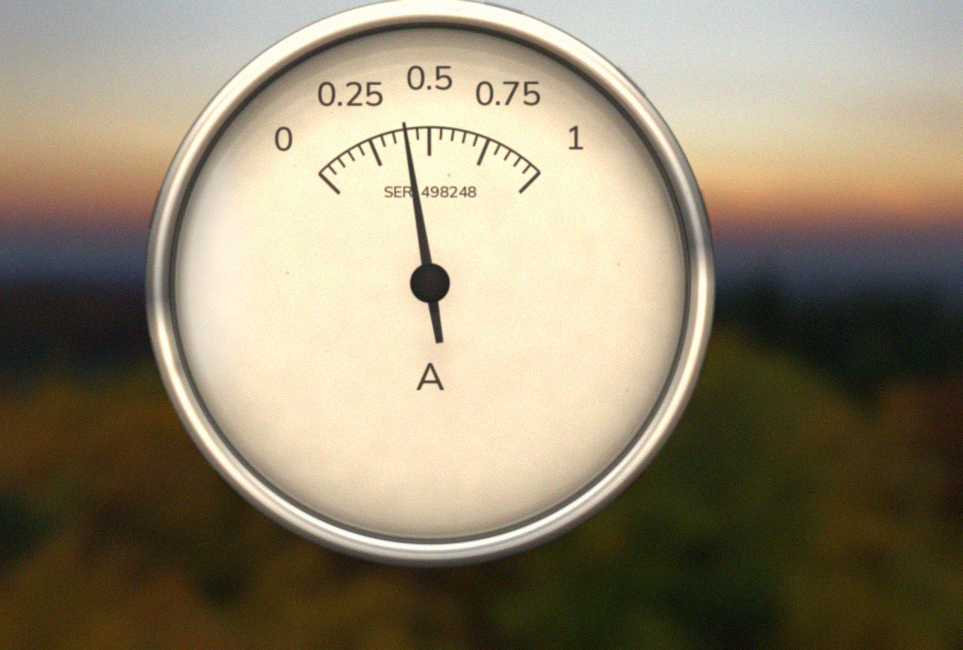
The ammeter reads 0.4 A
